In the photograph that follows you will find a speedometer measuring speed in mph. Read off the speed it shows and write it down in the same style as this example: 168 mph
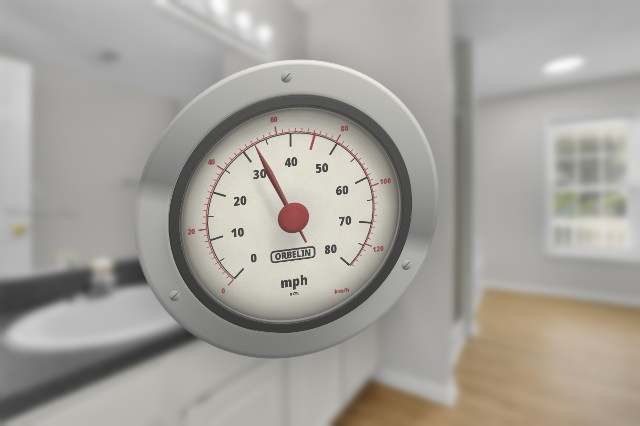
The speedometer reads 32.5 mph
